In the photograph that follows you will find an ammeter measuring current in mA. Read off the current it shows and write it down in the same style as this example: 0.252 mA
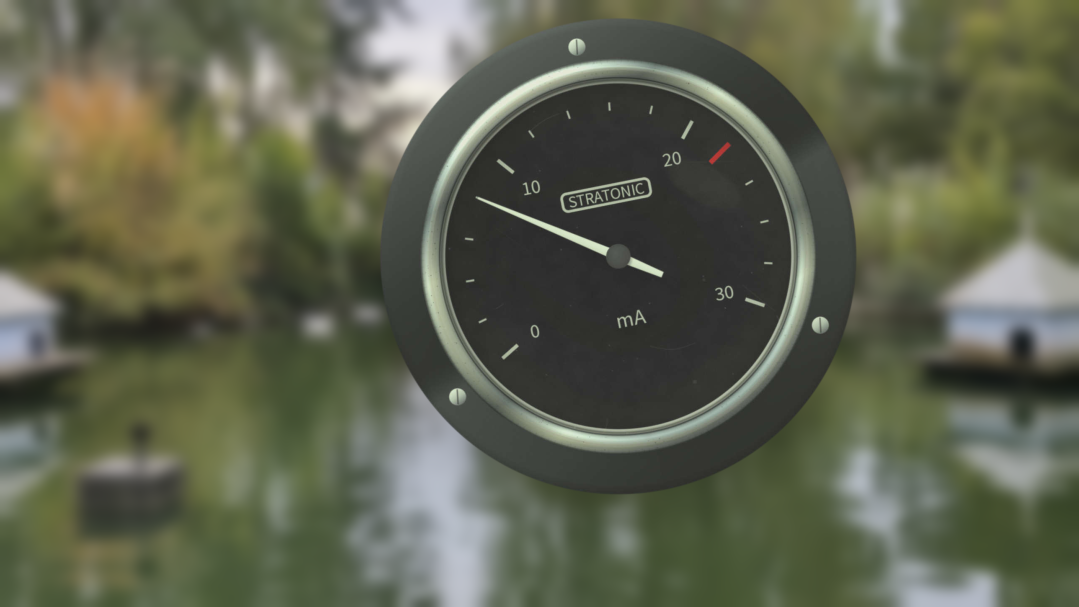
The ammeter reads 8 mA
